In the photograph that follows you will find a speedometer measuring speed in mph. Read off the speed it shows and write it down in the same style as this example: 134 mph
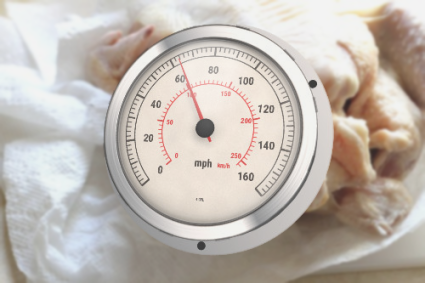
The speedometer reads 64 mph
